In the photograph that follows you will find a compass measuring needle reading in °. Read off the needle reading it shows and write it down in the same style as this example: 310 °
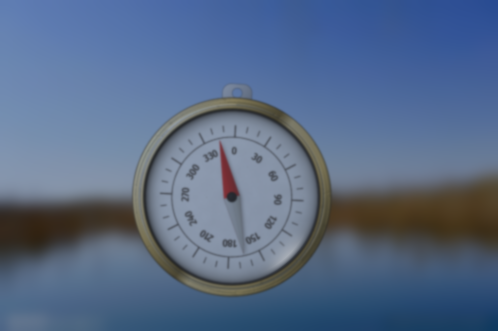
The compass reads 345 °
